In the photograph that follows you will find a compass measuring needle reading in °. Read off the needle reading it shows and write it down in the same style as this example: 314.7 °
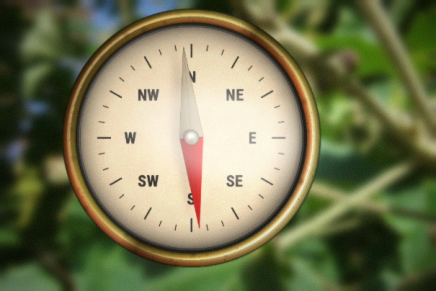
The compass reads 175 °
